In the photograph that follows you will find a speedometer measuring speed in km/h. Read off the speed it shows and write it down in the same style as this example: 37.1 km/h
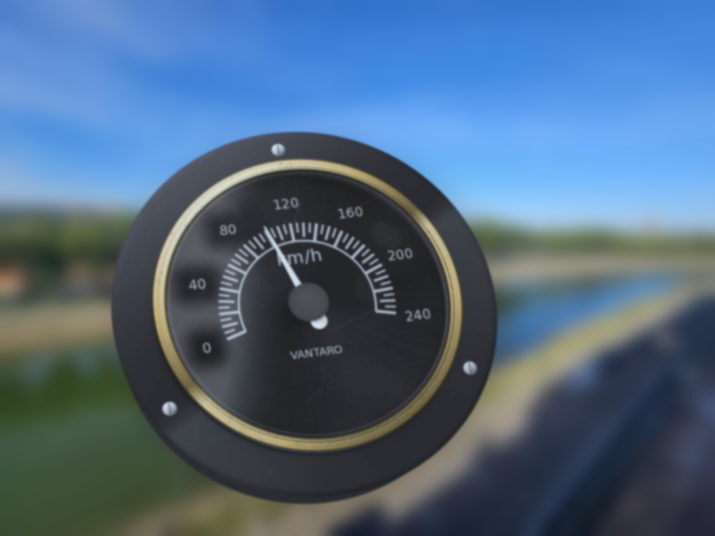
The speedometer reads 100 km/h
